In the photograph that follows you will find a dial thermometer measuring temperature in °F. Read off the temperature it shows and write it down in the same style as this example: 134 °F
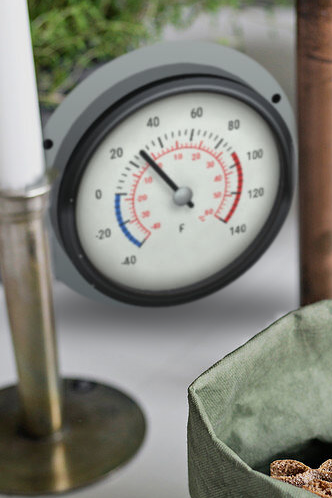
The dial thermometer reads 28 °F
